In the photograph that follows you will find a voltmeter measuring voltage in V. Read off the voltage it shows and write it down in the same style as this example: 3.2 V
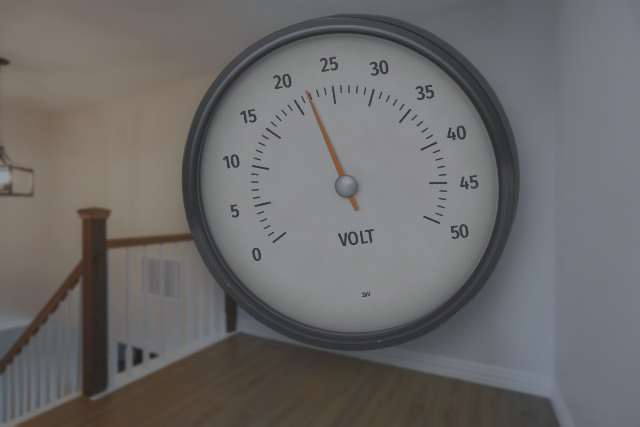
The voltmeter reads 22 V
